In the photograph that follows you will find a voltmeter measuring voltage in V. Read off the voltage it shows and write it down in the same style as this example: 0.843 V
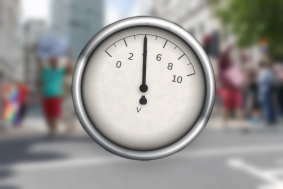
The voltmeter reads 4 V
